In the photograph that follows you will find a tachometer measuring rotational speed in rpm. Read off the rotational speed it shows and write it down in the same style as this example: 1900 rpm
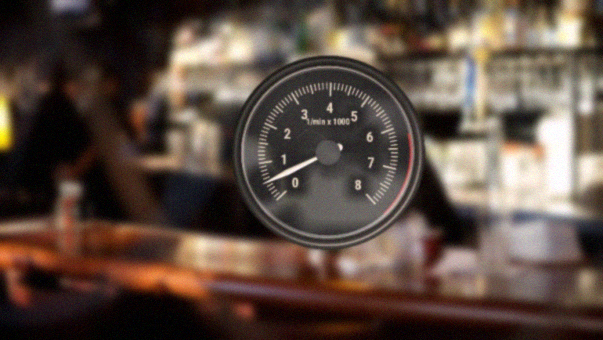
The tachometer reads 500 rpm
